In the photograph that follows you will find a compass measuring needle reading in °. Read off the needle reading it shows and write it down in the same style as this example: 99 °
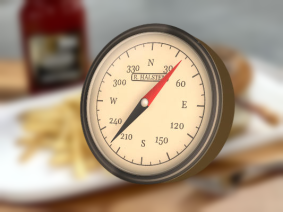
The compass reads 40 °
